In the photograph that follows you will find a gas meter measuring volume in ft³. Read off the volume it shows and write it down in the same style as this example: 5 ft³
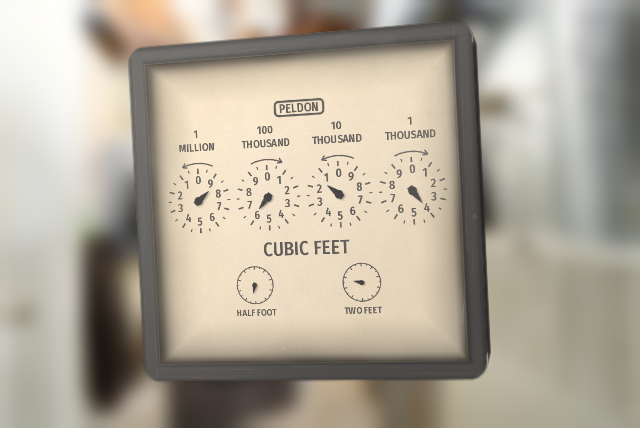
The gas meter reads 861400 ft³
